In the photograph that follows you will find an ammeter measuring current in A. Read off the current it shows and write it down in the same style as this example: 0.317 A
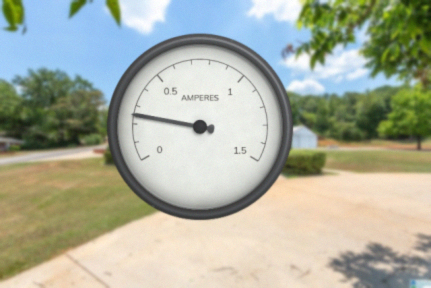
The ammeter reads 0.25 A
